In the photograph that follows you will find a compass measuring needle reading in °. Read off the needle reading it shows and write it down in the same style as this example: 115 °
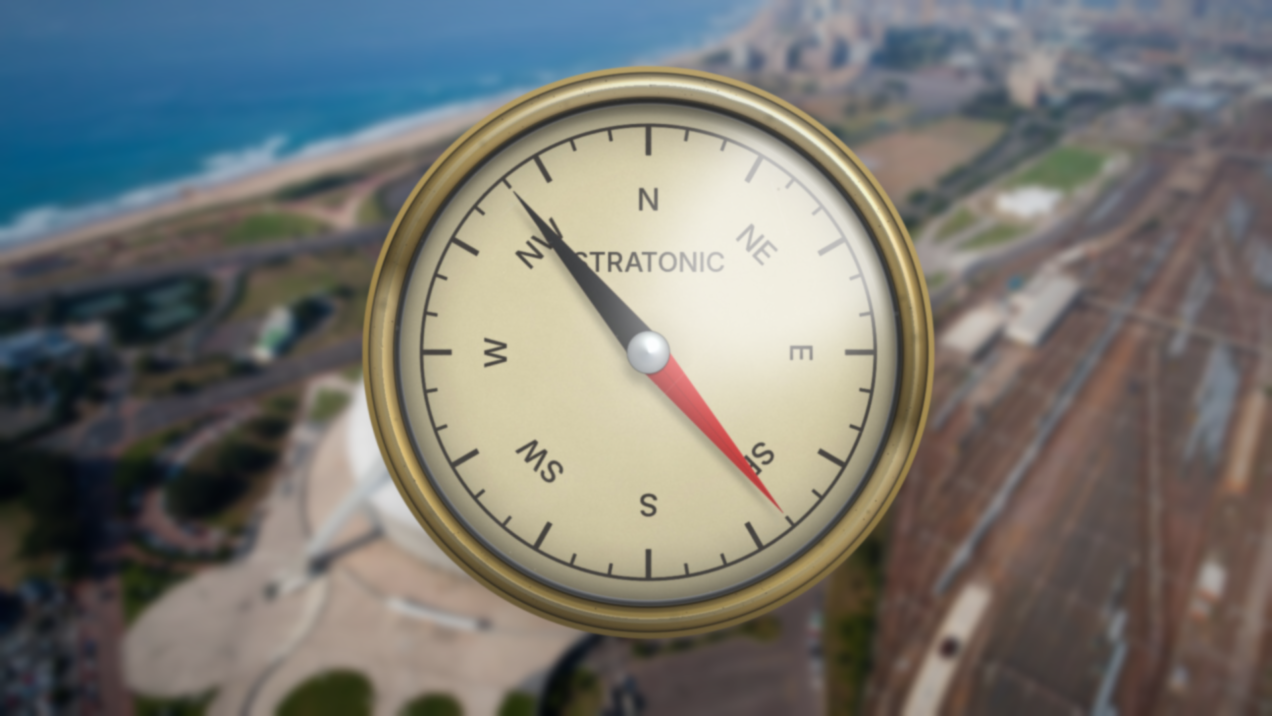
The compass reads 140 °
